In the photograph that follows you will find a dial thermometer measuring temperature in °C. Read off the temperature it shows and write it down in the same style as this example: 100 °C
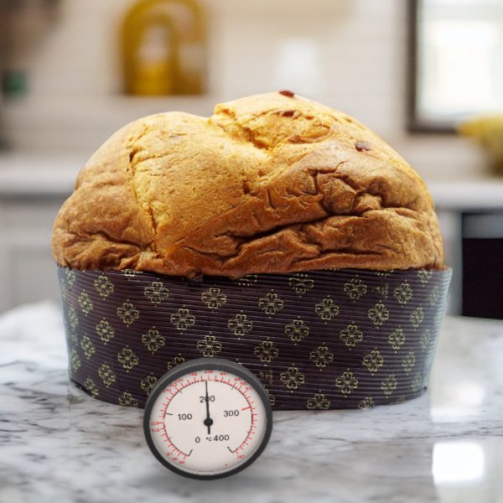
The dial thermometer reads 200 °C
